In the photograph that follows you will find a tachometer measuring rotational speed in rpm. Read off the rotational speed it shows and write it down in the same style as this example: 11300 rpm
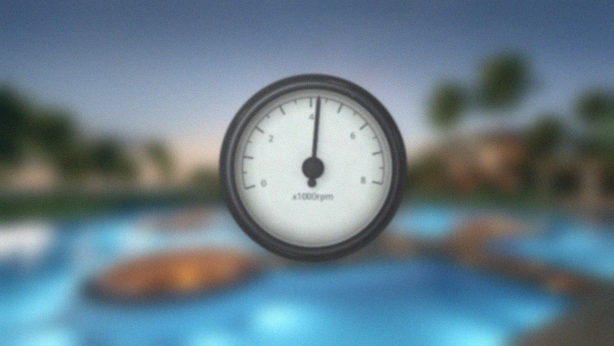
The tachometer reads 4250 rpm
